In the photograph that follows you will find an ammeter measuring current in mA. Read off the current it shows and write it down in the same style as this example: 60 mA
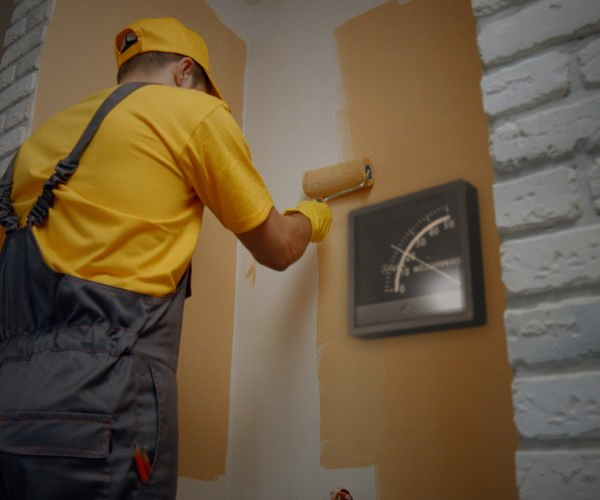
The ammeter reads 20 mA
